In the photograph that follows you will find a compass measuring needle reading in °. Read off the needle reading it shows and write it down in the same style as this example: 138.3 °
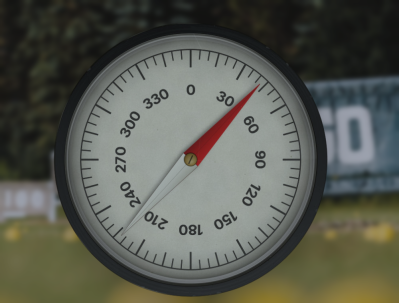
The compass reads 42.5 °
